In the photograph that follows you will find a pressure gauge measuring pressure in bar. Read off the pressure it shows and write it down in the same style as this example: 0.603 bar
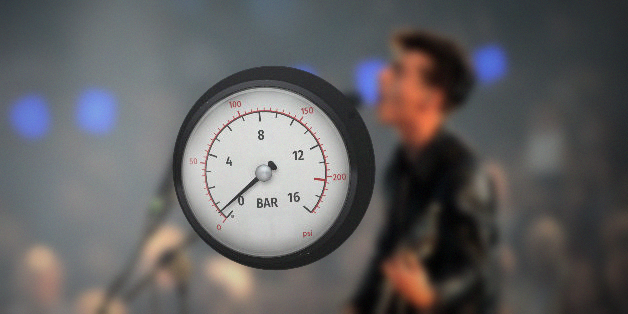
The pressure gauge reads 0.5 bar
